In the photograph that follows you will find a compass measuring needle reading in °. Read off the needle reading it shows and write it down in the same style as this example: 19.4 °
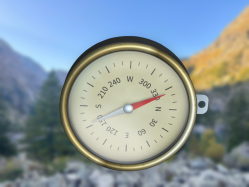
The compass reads 335 °
